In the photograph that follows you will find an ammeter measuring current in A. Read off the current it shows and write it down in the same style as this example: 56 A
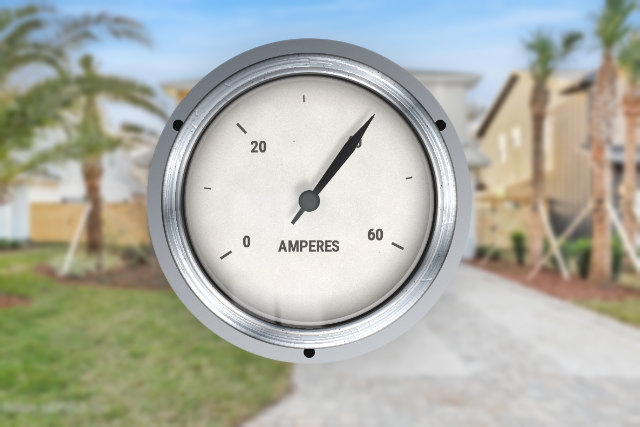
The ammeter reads 40 A
